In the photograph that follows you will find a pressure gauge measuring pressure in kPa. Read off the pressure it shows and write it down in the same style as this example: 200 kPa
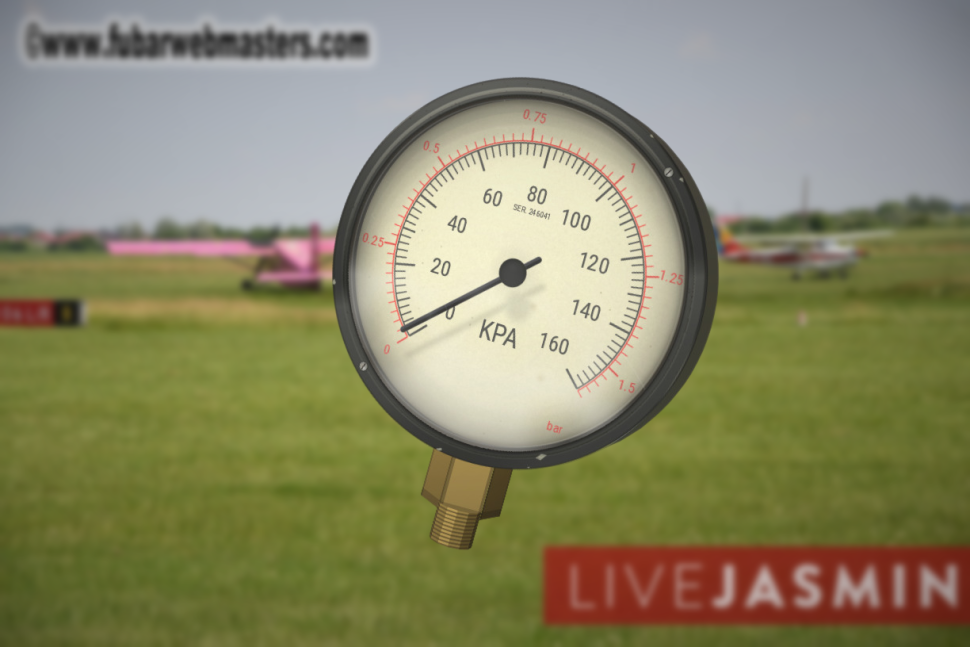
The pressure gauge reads 2 kPa
